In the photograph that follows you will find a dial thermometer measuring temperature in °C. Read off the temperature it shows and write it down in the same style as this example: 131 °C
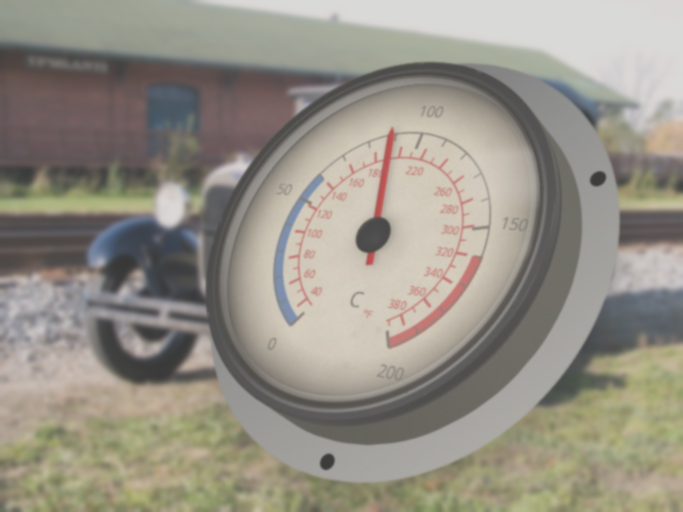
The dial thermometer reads 90 °C
